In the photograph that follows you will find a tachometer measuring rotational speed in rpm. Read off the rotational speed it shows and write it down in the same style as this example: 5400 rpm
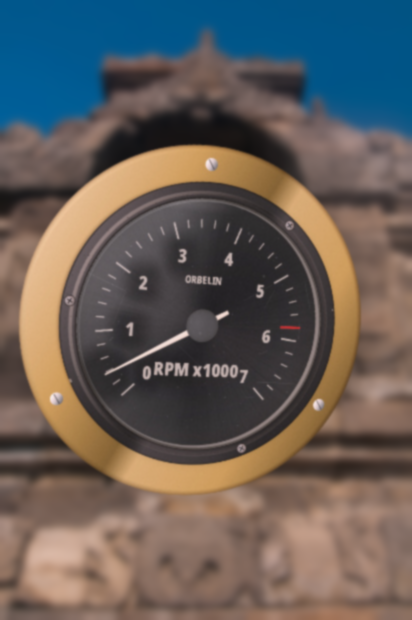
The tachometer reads 400 rpm
